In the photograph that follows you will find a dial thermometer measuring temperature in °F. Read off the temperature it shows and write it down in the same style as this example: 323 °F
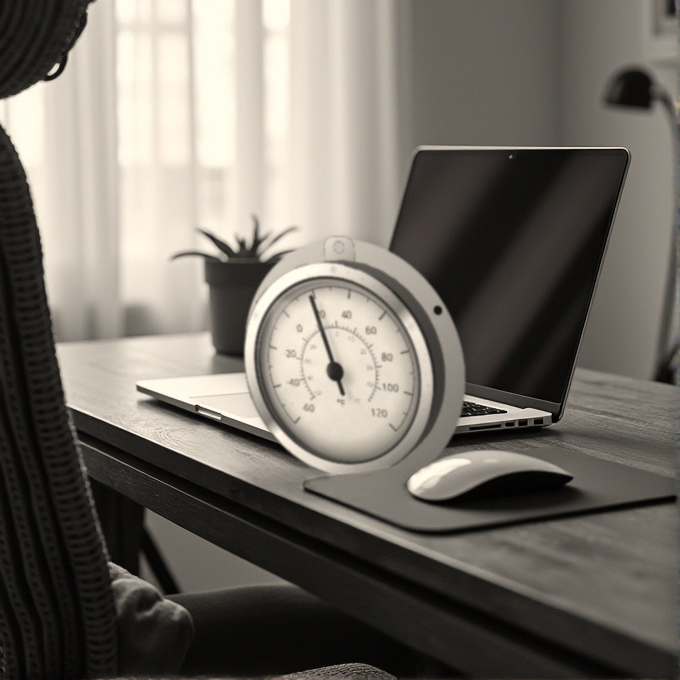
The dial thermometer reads 20 °F
